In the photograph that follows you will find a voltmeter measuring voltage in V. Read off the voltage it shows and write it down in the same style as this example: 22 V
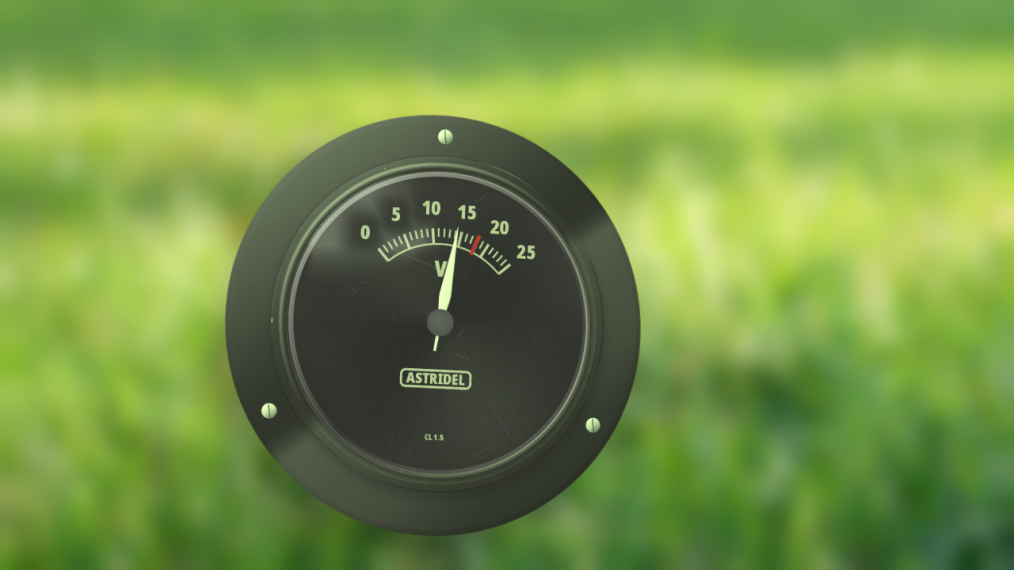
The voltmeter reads 14 V
